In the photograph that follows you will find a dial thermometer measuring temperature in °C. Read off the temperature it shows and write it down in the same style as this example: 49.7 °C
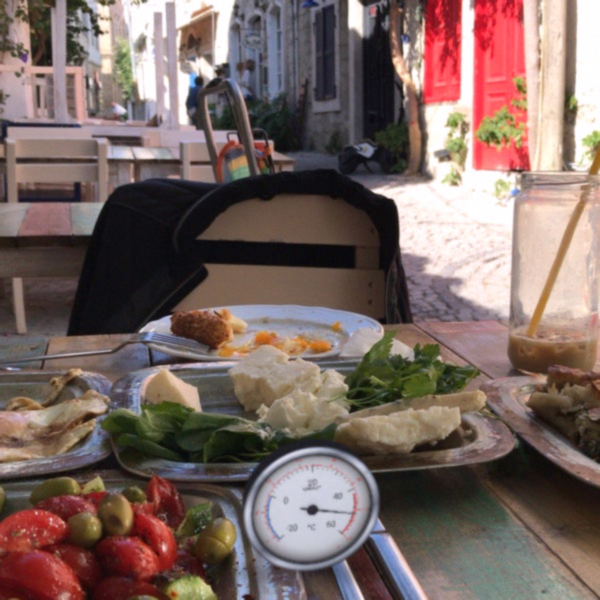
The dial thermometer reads 50 °C
